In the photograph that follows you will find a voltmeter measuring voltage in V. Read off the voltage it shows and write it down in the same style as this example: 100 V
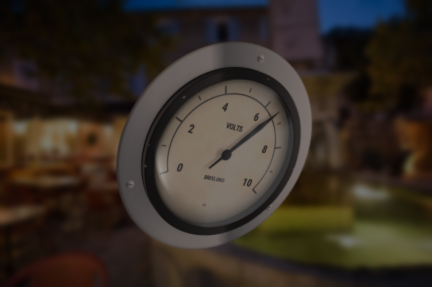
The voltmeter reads 6.5 V
